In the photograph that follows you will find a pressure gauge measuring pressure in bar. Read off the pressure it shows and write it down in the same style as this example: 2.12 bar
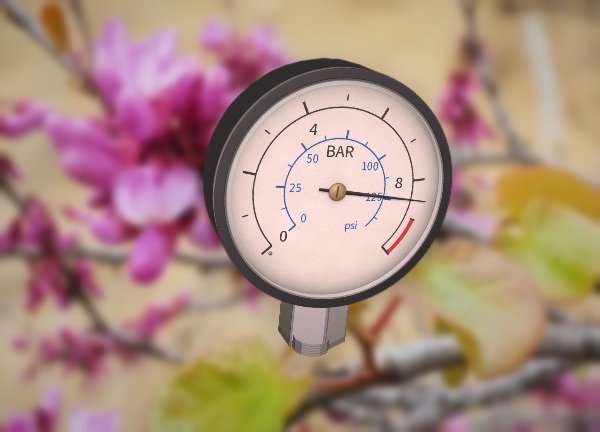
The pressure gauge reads 8.5 bar
